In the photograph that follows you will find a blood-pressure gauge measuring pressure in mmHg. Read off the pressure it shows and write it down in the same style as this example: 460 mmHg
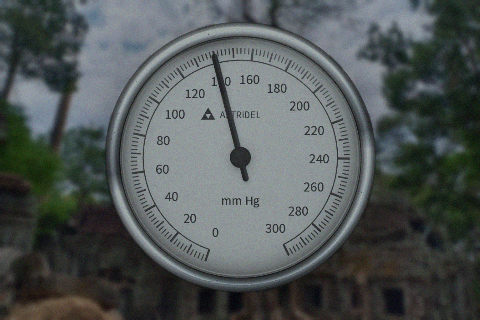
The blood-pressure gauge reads 140 mmHg
